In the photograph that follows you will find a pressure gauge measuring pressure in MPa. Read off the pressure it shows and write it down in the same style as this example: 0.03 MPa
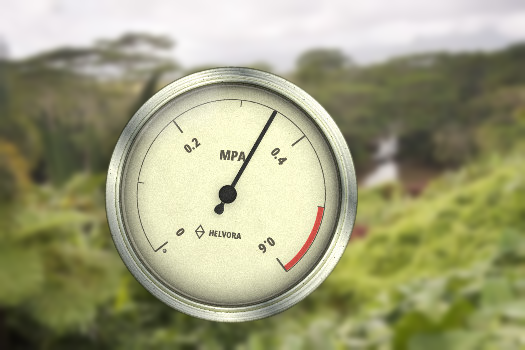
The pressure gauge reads 0.35 MPa
